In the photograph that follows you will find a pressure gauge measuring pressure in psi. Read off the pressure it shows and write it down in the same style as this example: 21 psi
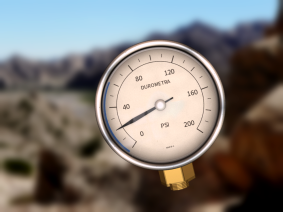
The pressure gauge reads 20 psi
